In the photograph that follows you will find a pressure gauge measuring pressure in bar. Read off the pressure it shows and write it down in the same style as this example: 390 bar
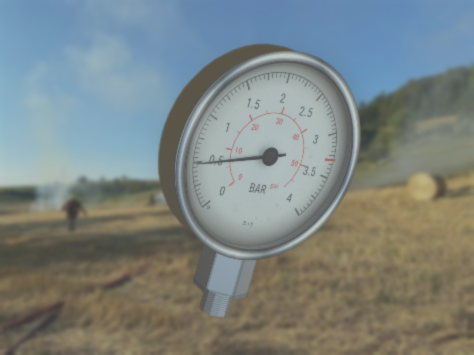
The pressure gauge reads 0.5 bar
